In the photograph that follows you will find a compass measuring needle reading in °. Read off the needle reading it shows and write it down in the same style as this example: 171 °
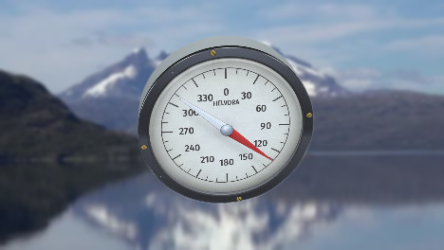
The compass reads 130 °
